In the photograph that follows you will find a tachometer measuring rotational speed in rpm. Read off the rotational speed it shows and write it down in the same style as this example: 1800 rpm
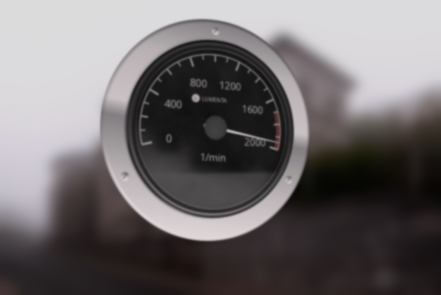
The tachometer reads 1950 rpm
